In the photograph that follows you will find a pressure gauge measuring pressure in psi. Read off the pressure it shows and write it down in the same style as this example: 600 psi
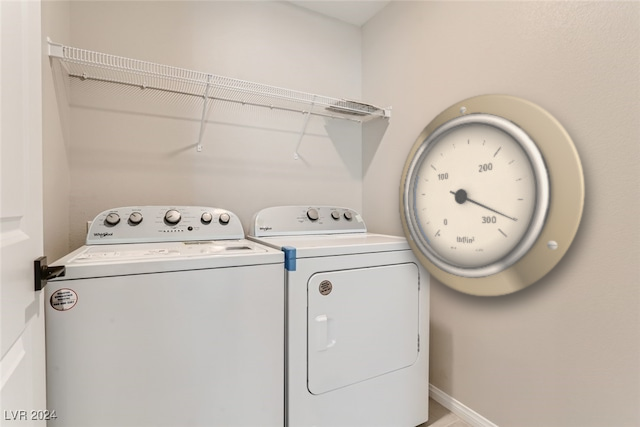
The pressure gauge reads 280 psi
